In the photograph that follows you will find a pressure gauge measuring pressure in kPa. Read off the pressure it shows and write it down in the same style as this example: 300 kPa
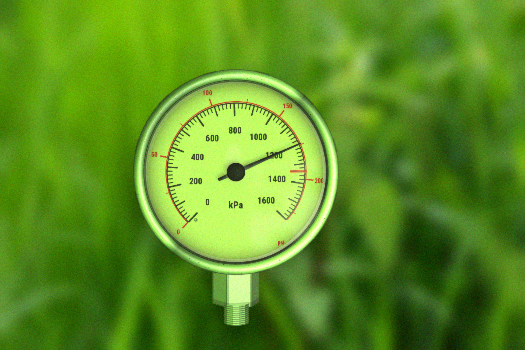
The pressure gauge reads 1200 kPa
